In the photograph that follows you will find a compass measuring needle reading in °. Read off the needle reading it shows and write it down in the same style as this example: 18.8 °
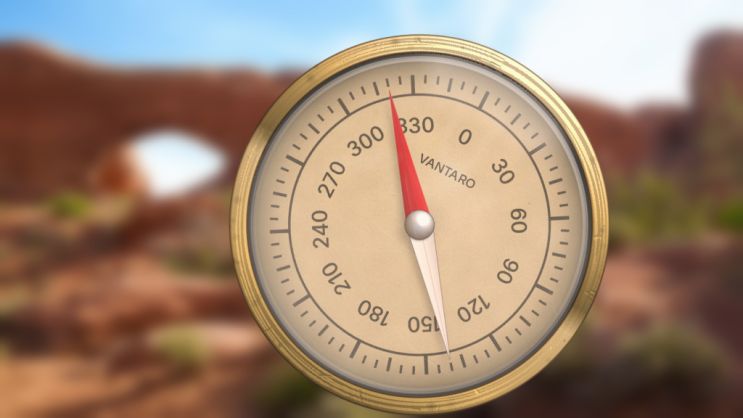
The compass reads 320 °
